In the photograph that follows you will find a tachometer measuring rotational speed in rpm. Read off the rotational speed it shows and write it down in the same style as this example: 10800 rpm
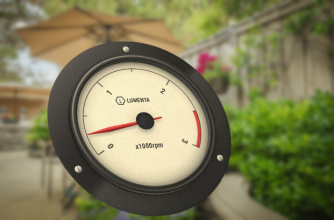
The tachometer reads 250 rpm
